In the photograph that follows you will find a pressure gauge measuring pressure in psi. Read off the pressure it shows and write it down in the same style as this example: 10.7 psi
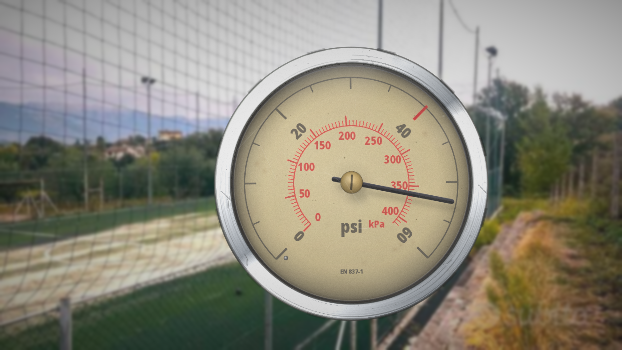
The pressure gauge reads 52.5 psi
